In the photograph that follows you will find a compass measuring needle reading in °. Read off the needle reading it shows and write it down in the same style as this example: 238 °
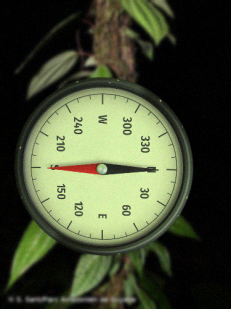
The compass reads 180 °
